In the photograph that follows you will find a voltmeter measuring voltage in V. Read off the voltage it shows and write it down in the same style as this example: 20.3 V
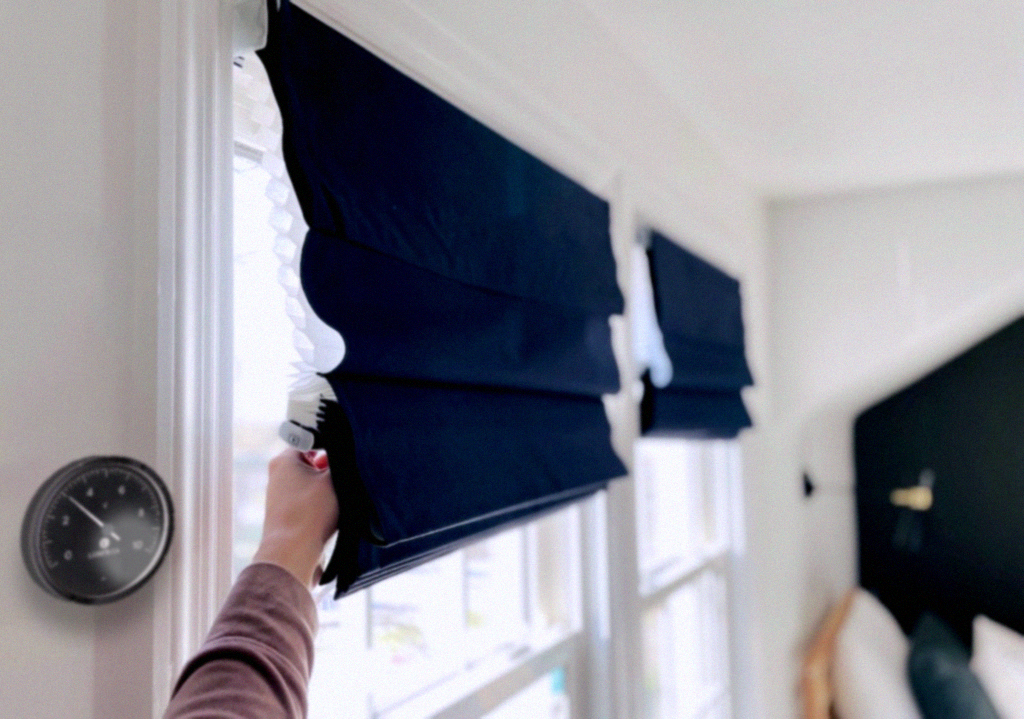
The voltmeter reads 3 V
